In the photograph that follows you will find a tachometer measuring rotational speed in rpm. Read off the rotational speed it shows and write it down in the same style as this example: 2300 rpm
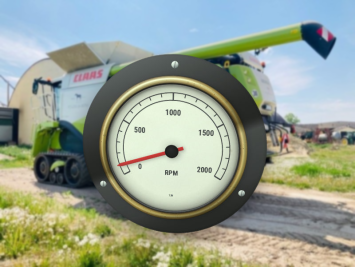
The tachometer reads 100 rpm
